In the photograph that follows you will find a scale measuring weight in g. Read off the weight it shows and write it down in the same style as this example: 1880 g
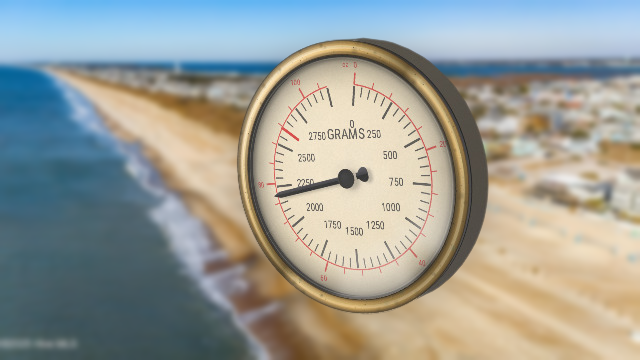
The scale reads 2200 g
